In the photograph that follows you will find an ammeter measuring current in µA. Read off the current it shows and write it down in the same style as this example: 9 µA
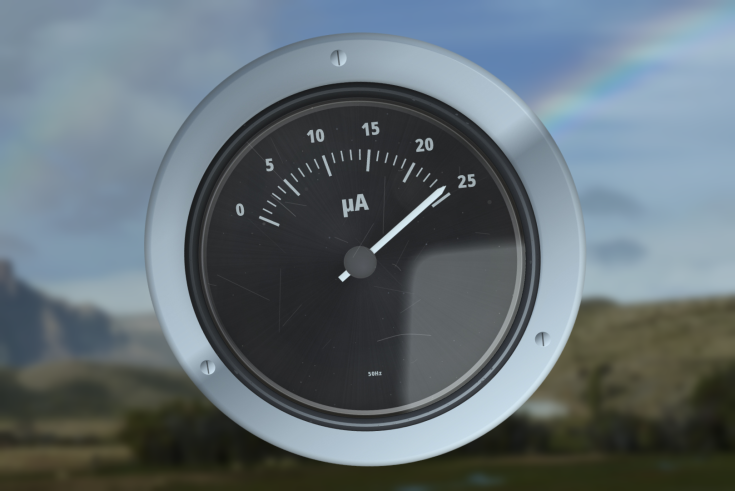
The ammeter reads 24 µA
